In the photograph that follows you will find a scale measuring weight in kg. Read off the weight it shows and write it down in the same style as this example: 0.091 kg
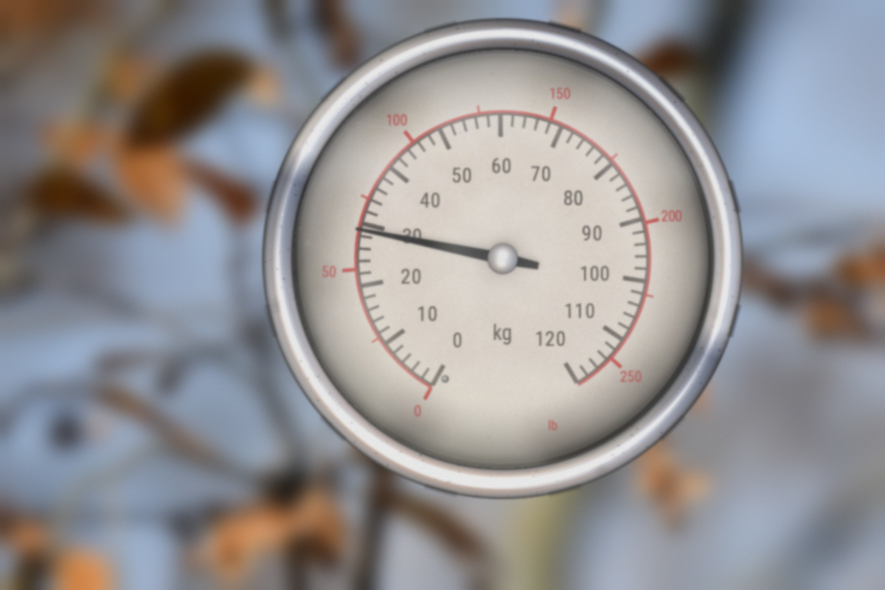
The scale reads 29 kg
